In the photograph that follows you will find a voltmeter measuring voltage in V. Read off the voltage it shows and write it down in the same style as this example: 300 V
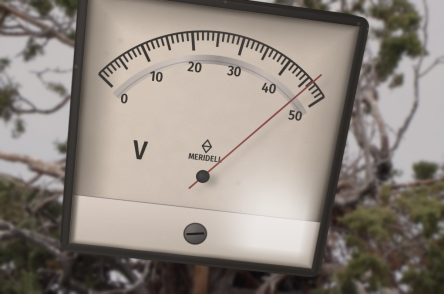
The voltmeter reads 46 V
